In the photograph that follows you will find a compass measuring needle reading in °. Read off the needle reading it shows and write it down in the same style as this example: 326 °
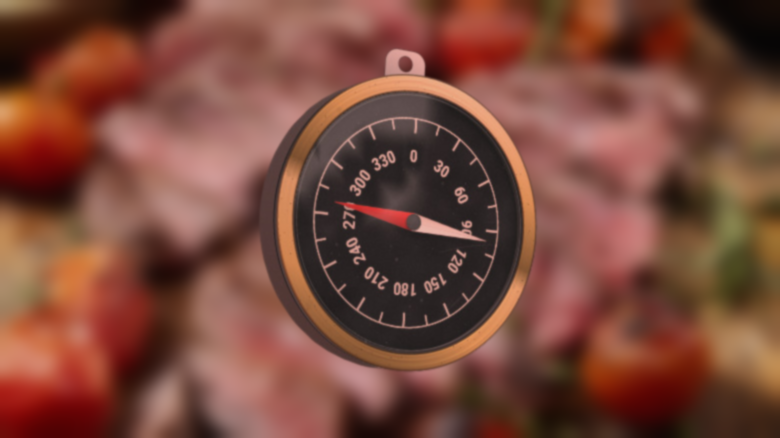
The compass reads 277.5 °
